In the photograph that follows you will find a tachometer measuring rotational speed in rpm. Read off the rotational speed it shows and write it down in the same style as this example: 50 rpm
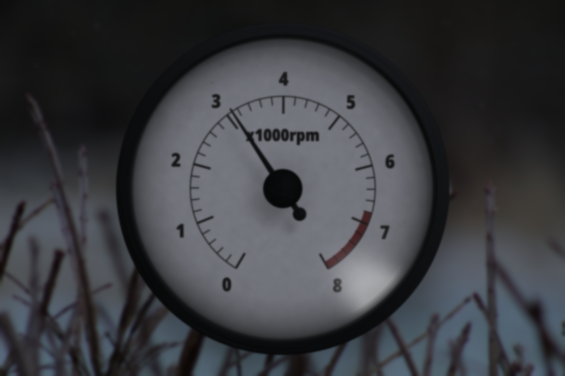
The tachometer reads 3100 rpm
